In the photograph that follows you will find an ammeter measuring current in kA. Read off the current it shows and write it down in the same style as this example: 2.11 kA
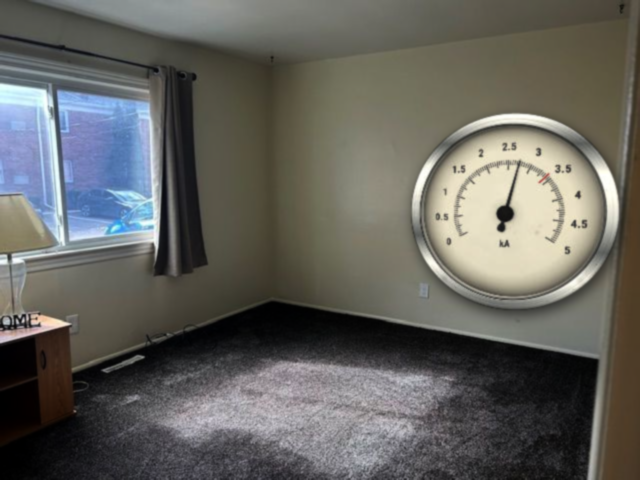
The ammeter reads 2.75 kA
